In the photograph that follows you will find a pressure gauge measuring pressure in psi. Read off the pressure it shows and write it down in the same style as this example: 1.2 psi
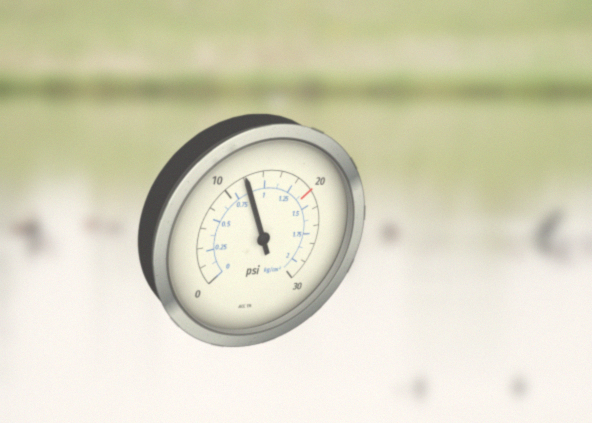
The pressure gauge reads 12 psi
